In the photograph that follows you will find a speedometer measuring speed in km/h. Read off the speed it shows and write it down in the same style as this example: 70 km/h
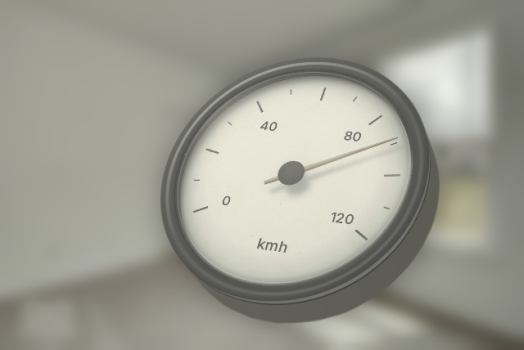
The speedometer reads 90 km/h
